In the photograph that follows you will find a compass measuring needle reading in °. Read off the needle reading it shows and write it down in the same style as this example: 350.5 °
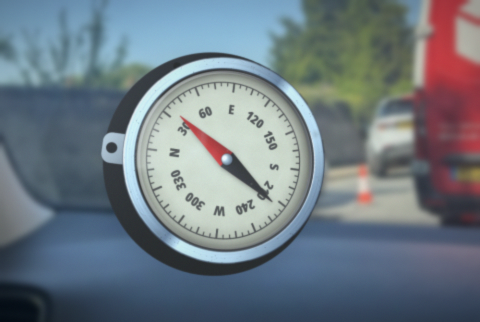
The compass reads 35 °
